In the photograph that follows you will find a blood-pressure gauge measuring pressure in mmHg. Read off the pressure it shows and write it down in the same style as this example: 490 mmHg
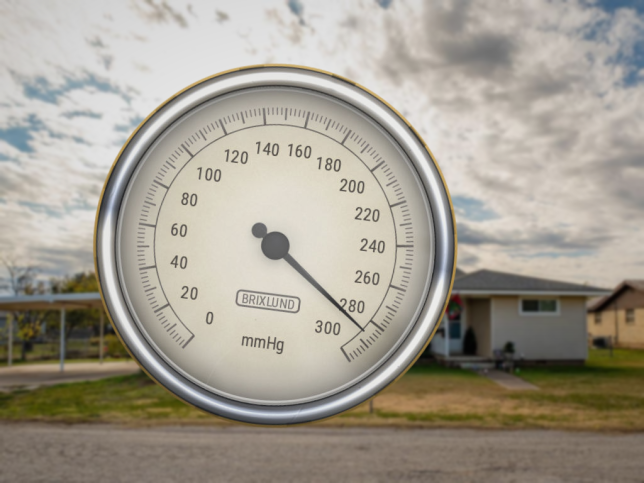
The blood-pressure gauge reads 286 mmHg
